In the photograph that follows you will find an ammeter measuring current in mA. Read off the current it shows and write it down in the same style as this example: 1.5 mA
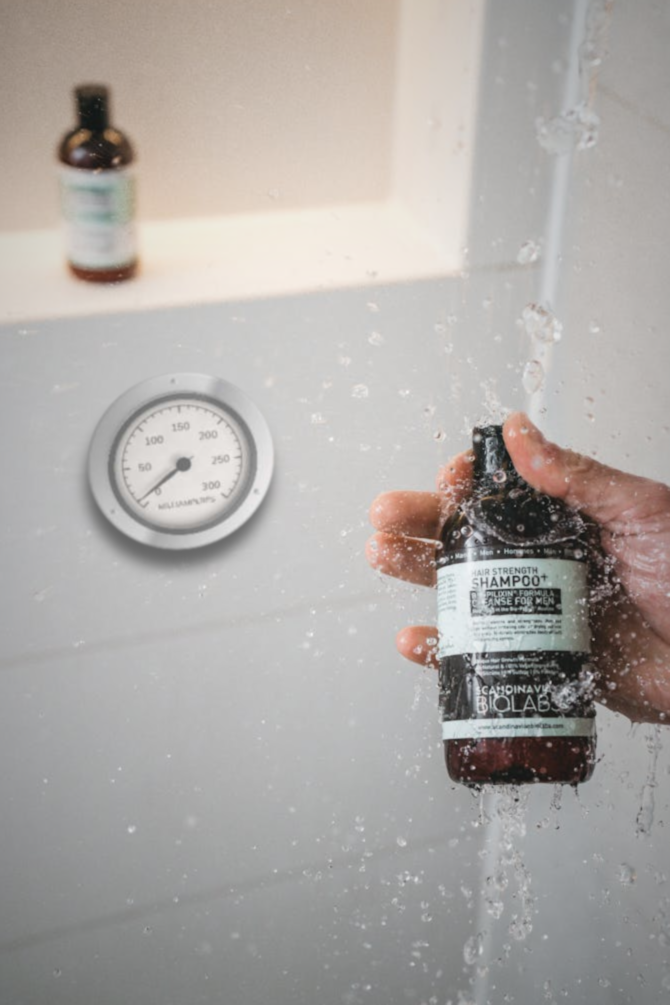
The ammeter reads 10 mA
